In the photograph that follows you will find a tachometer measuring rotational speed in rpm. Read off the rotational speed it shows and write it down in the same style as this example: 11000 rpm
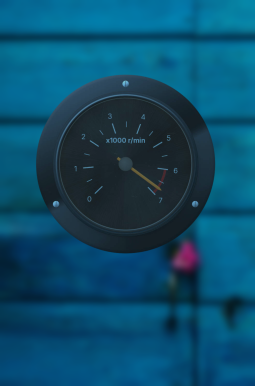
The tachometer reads 6750 rpm
